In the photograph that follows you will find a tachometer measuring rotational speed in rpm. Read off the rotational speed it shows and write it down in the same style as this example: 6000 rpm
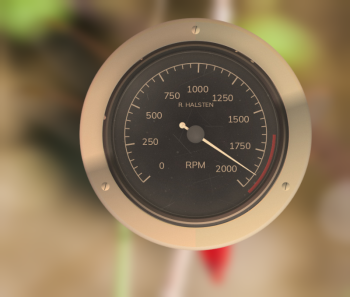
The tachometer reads 1900 rpm
